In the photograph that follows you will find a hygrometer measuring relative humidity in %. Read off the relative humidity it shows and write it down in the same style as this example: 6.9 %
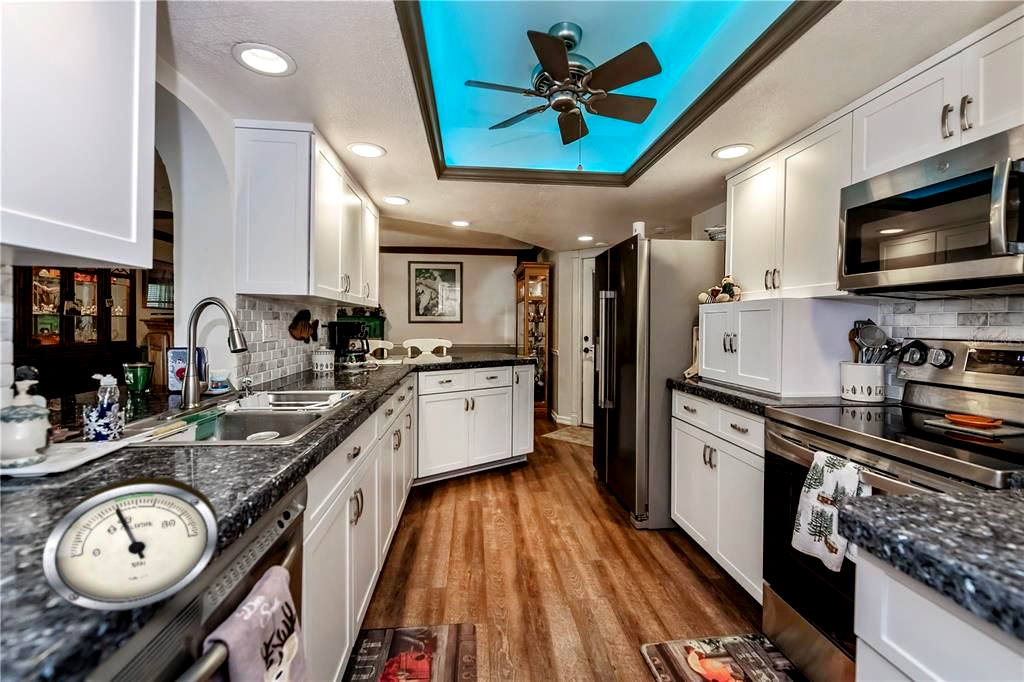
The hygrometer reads 40 %
